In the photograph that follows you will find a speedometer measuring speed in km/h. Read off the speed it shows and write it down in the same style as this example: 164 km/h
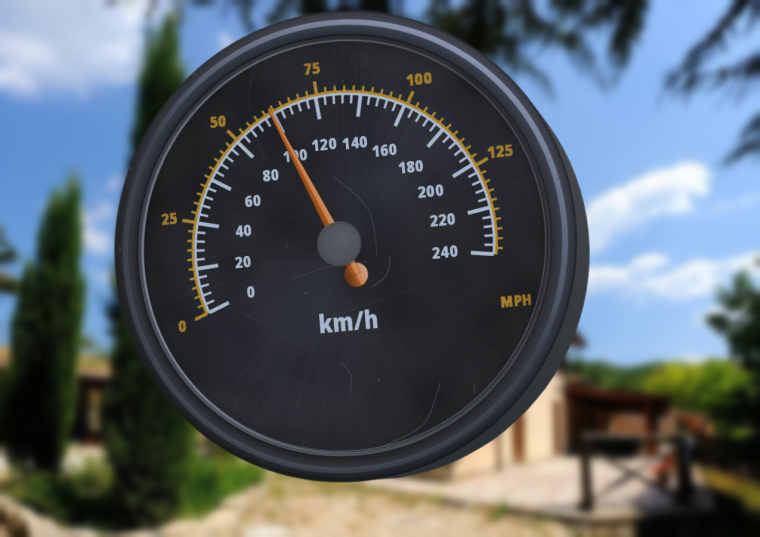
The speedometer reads 100 km/h
